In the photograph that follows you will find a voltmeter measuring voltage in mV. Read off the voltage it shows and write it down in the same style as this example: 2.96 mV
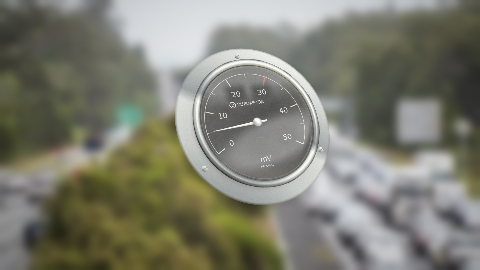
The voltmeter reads 5 mV
